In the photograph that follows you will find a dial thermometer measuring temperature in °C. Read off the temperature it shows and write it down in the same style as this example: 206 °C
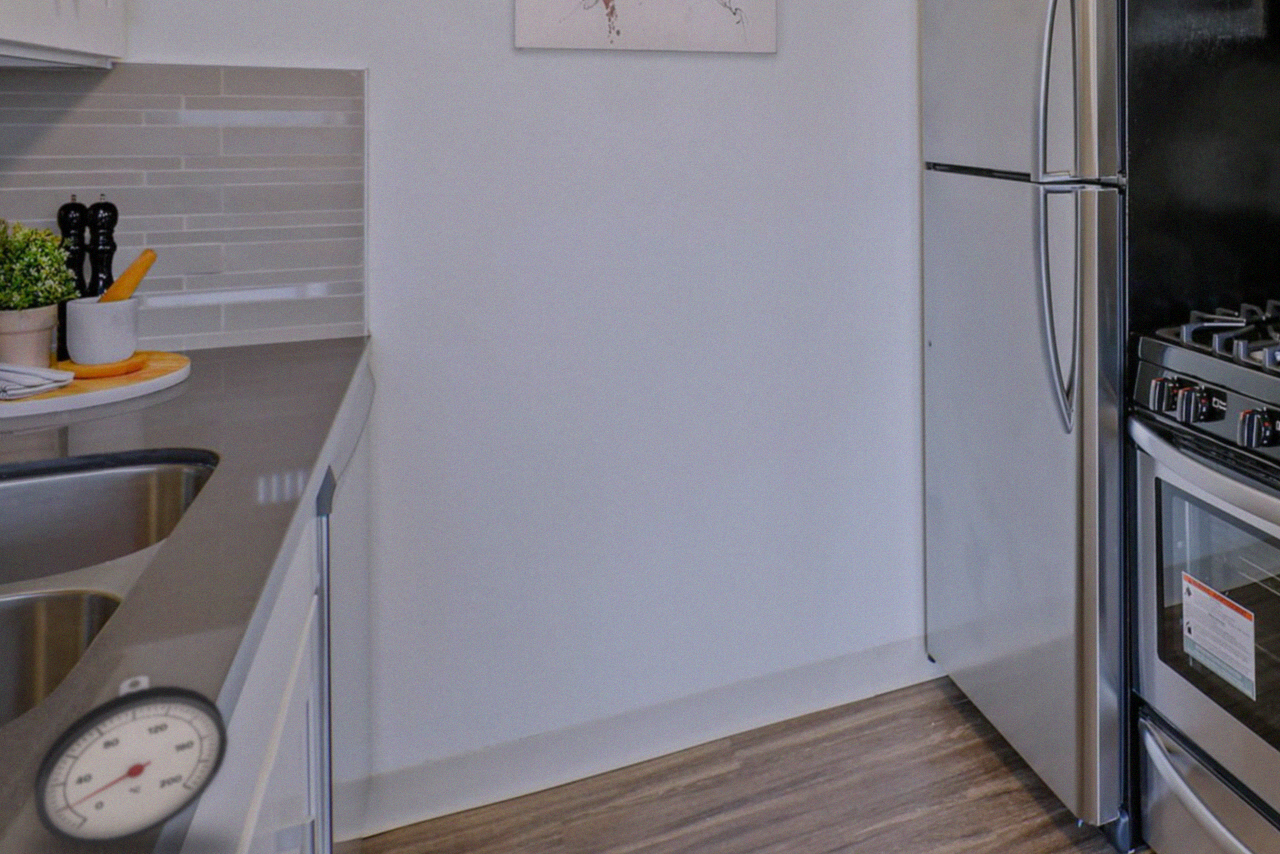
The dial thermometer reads 20 °C
